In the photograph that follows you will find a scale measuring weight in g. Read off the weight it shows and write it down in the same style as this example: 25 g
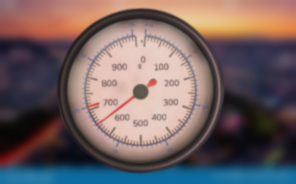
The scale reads 650 g
